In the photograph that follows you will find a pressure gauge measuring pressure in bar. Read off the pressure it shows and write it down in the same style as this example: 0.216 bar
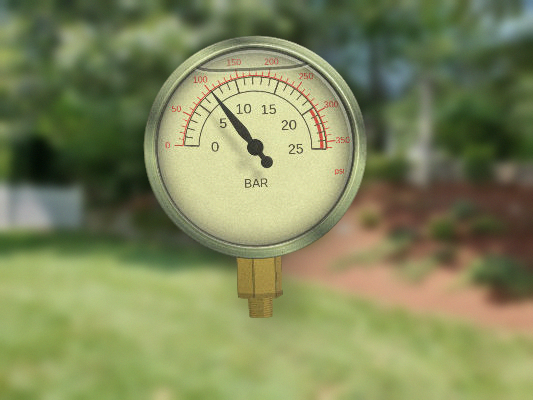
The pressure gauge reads 7 bar
